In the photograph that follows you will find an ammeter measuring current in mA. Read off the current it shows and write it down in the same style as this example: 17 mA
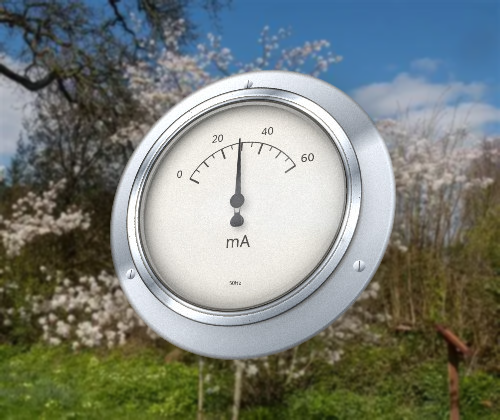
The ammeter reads 30 mA
